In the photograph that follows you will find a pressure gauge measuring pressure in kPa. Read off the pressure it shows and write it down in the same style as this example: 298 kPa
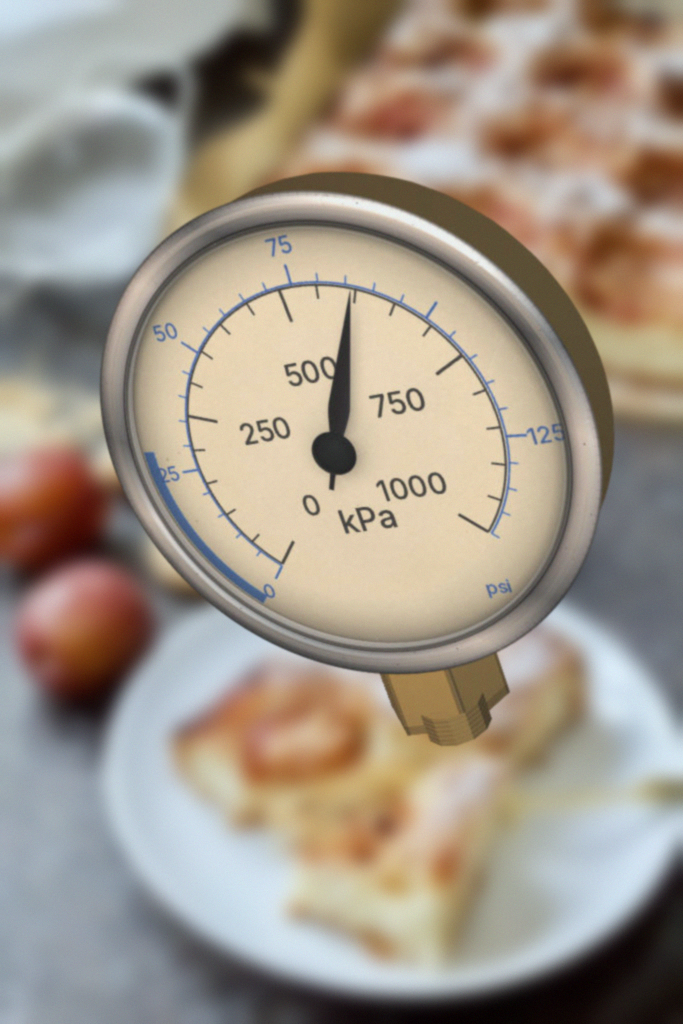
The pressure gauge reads 600 kPa
